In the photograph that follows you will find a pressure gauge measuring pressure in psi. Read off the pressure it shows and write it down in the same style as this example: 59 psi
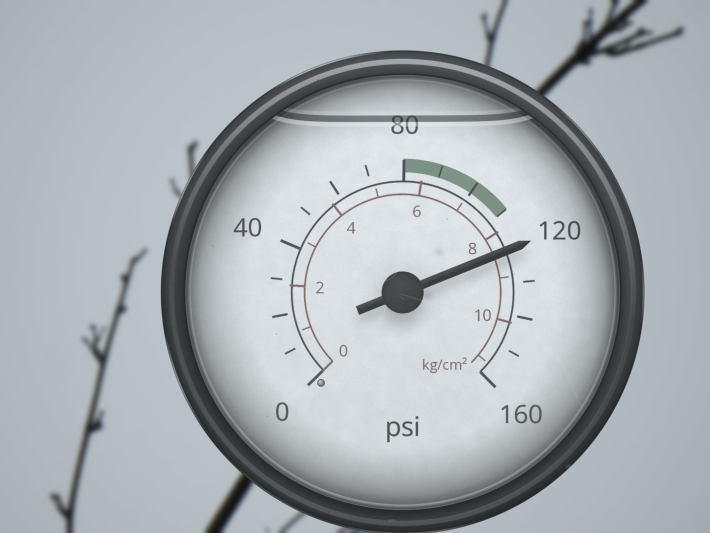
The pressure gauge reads 120 psi
